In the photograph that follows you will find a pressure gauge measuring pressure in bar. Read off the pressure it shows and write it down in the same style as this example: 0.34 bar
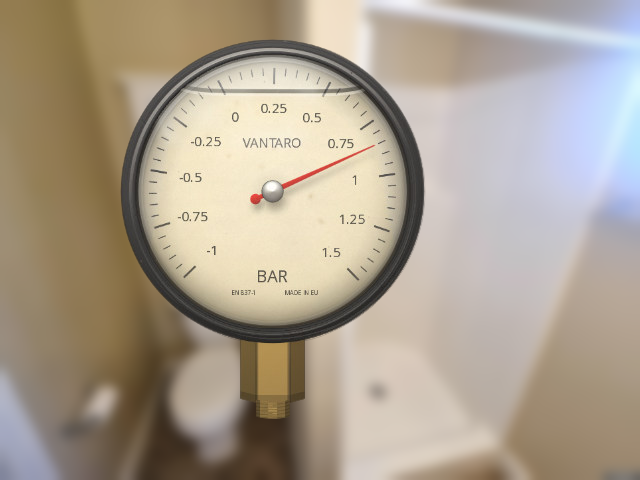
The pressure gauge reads 0.85 bar
